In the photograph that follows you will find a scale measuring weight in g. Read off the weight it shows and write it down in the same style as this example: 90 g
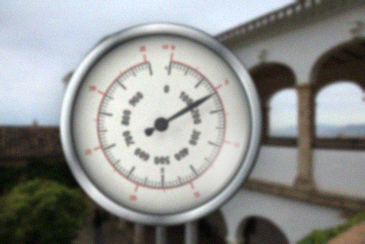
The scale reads 150 g
